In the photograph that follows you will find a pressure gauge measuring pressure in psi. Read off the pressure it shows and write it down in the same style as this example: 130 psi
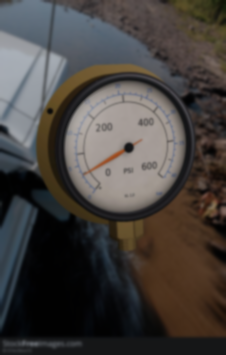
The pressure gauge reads 50 psi
